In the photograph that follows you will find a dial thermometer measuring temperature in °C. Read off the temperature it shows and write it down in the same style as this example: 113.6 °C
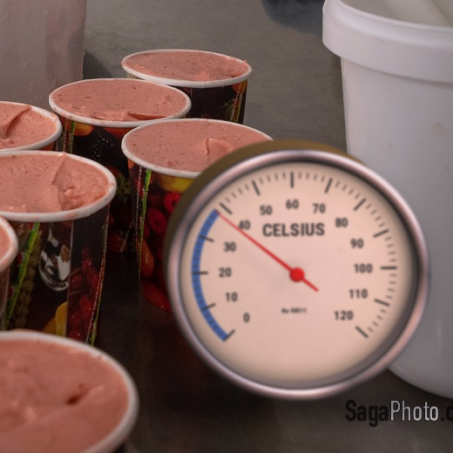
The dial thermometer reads 38 °C
